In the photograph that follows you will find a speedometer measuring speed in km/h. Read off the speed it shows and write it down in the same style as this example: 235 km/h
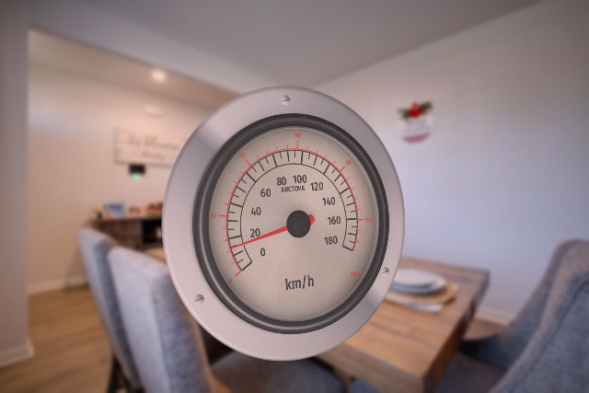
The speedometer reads 15 km/h
